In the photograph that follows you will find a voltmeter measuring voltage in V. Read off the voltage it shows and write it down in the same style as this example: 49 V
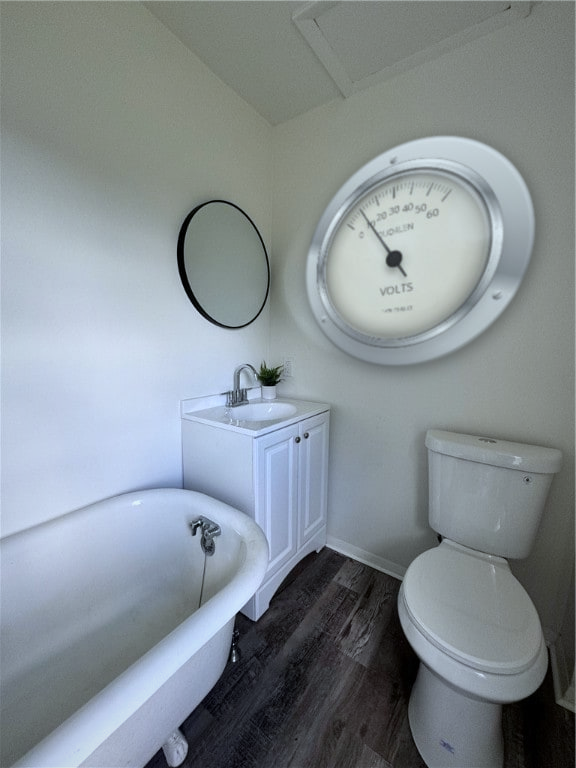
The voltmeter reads 10 V
